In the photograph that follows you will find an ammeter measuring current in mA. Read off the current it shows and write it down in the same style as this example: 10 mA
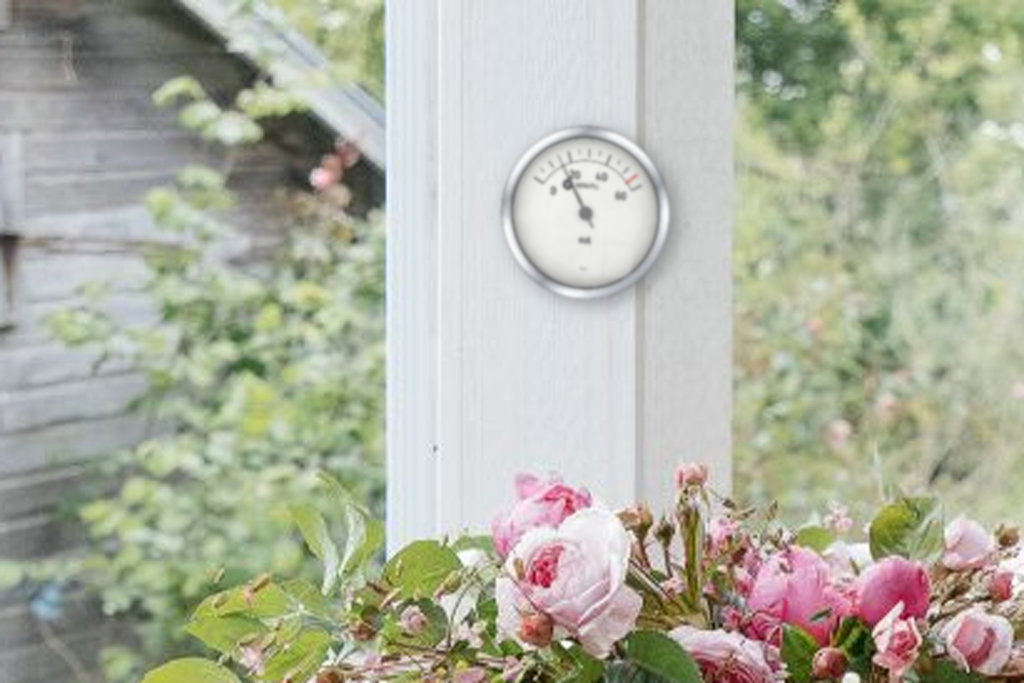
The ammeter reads 15 mA
